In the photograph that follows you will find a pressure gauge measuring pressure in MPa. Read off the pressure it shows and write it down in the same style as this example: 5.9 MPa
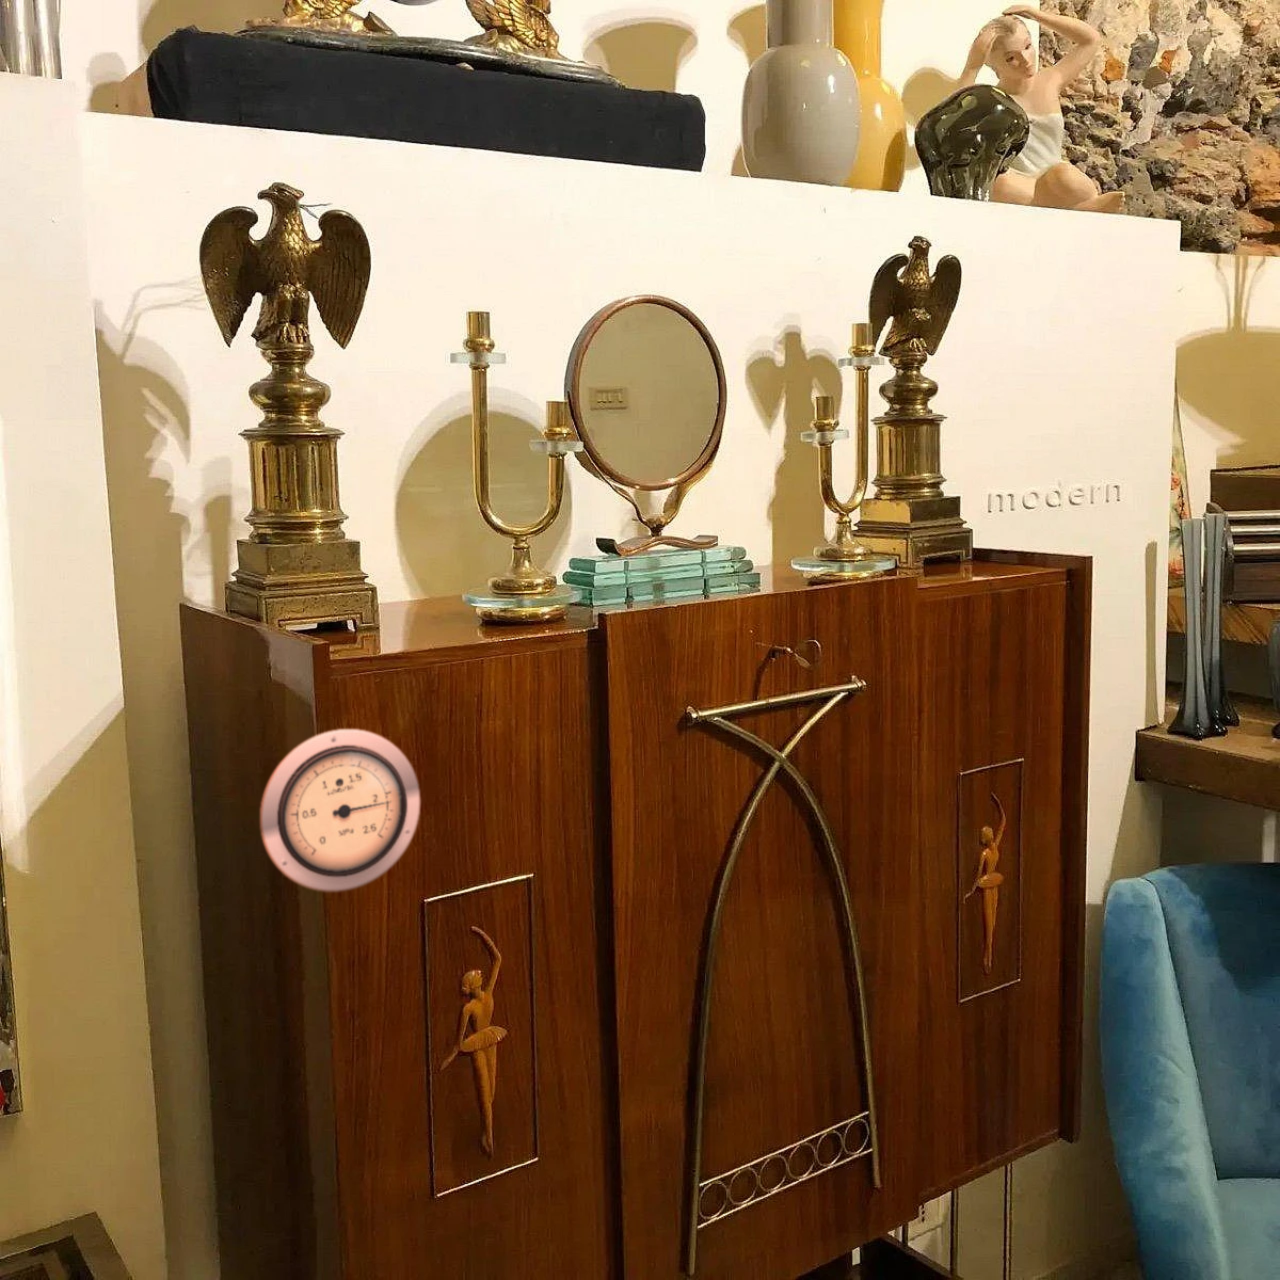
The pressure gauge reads 2.1 MPa
